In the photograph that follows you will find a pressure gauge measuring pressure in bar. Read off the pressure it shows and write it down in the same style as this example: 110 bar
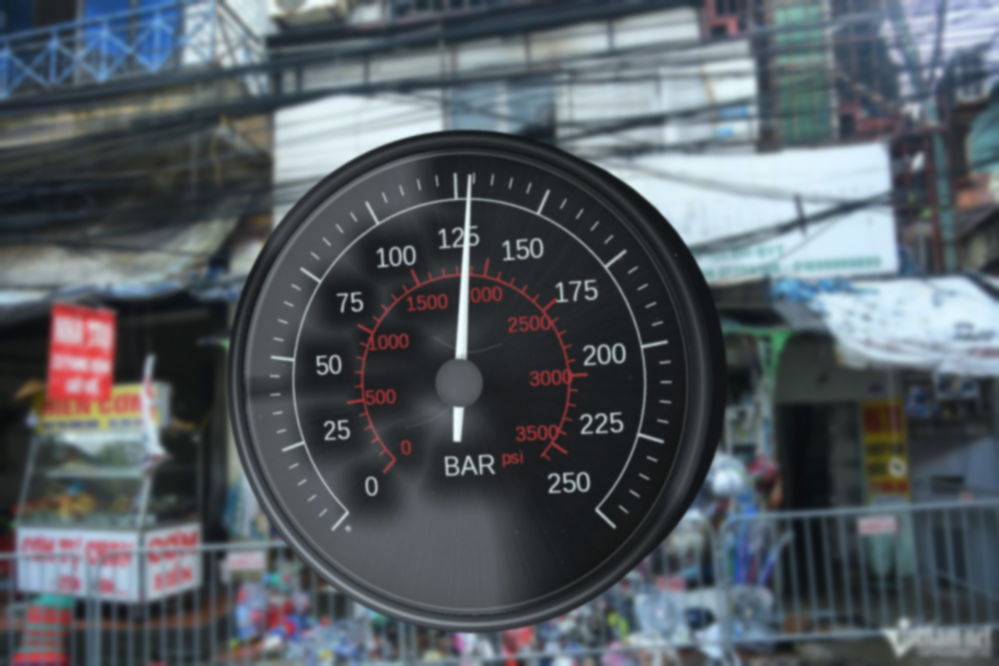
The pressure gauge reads 130 bar
